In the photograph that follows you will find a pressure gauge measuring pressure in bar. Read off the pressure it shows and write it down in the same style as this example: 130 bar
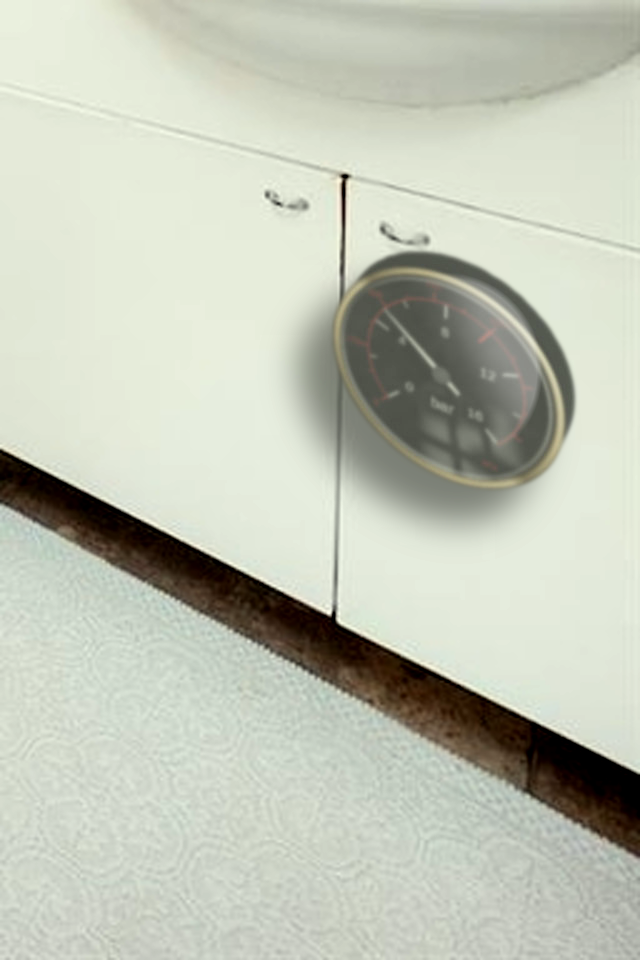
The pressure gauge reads 5 bar
